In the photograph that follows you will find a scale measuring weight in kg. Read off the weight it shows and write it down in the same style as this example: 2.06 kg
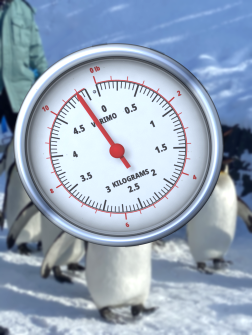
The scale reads 4.9 kg
